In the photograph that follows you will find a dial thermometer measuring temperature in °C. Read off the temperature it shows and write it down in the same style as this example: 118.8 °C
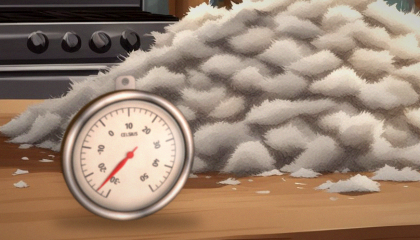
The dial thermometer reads -26 °C
